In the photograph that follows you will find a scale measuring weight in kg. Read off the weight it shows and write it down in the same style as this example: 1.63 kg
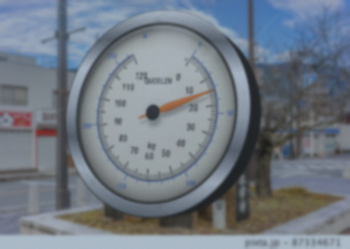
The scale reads 15 kg
